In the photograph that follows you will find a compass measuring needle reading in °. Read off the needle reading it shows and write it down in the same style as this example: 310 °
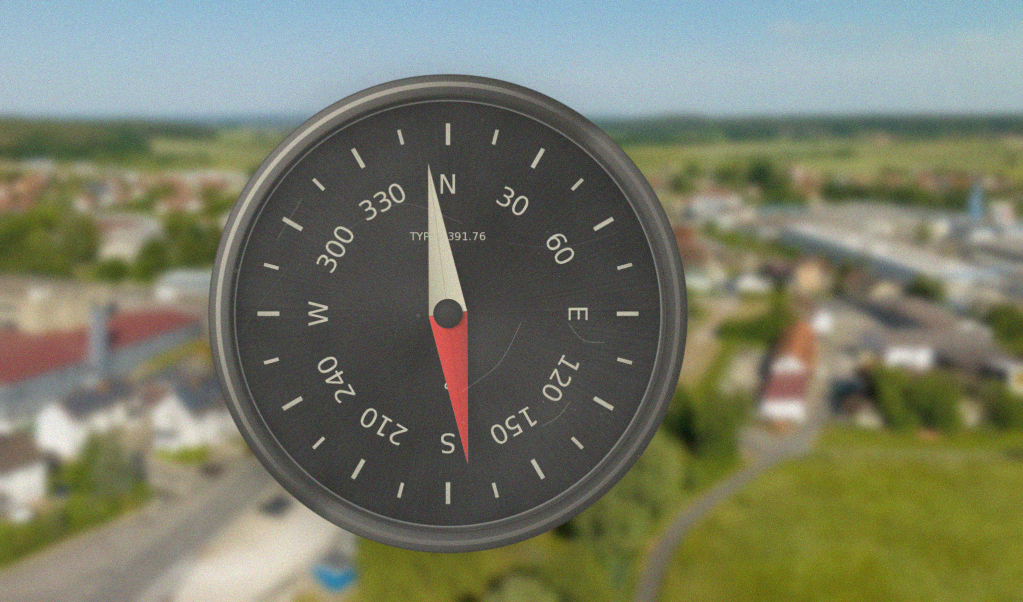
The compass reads 172.5 °
